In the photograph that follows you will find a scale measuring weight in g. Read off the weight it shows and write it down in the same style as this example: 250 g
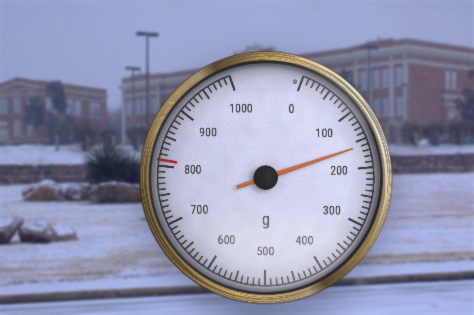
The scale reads 160 g
